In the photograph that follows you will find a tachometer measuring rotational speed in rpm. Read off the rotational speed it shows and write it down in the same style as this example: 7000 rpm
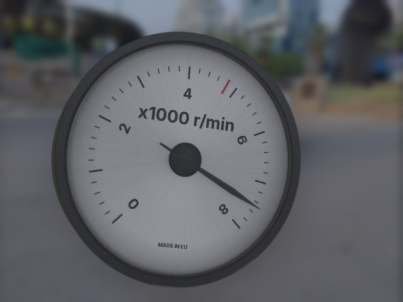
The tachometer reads 7500 rpm
